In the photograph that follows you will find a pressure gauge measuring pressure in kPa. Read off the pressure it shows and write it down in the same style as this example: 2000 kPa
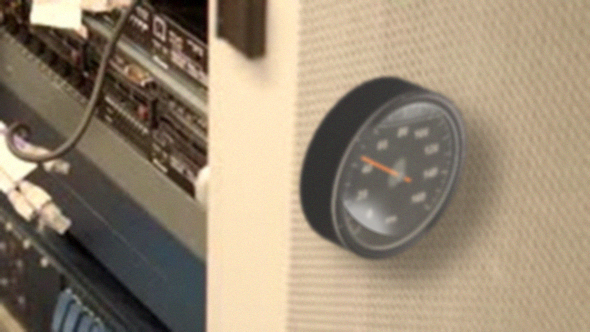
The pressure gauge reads 45 kPa
